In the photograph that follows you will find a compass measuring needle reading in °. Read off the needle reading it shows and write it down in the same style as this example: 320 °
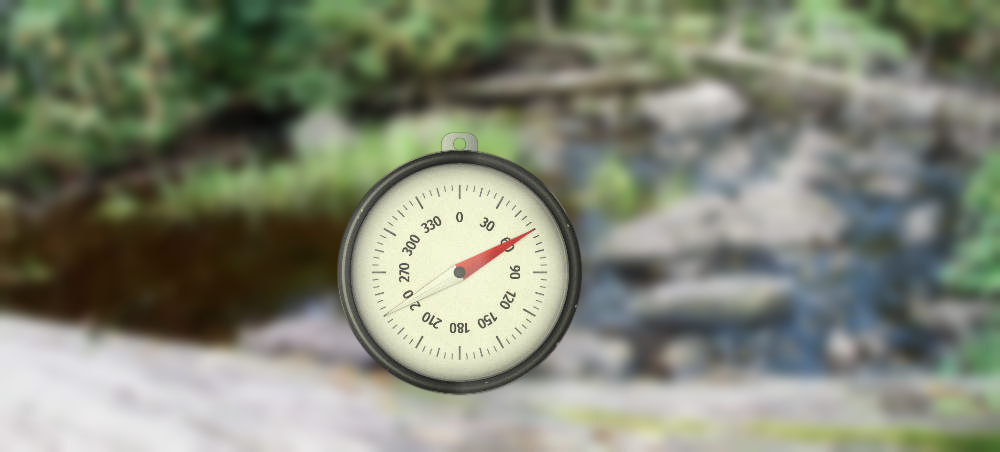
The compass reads 60 °
